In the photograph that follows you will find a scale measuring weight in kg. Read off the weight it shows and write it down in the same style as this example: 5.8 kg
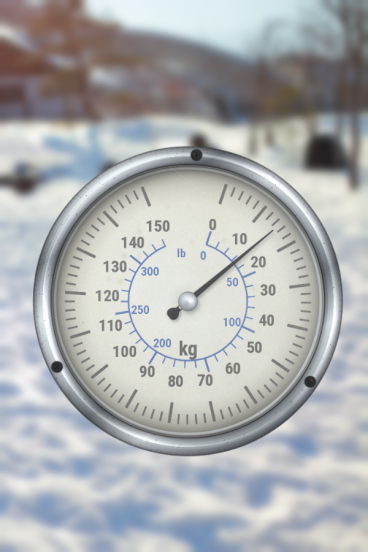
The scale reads 15 kg
